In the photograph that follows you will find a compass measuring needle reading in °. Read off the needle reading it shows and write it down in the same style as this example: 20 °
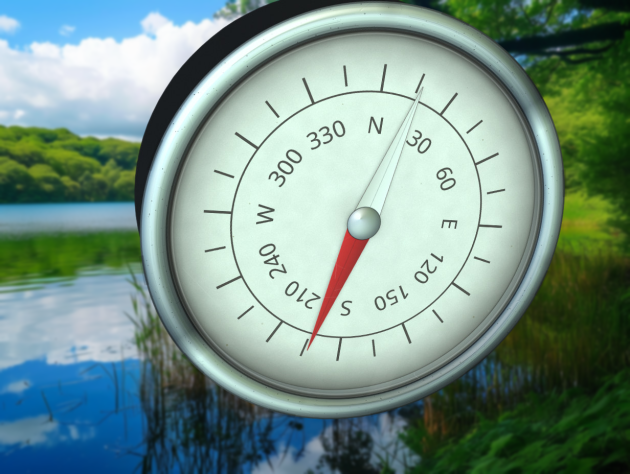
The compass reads 195 °
